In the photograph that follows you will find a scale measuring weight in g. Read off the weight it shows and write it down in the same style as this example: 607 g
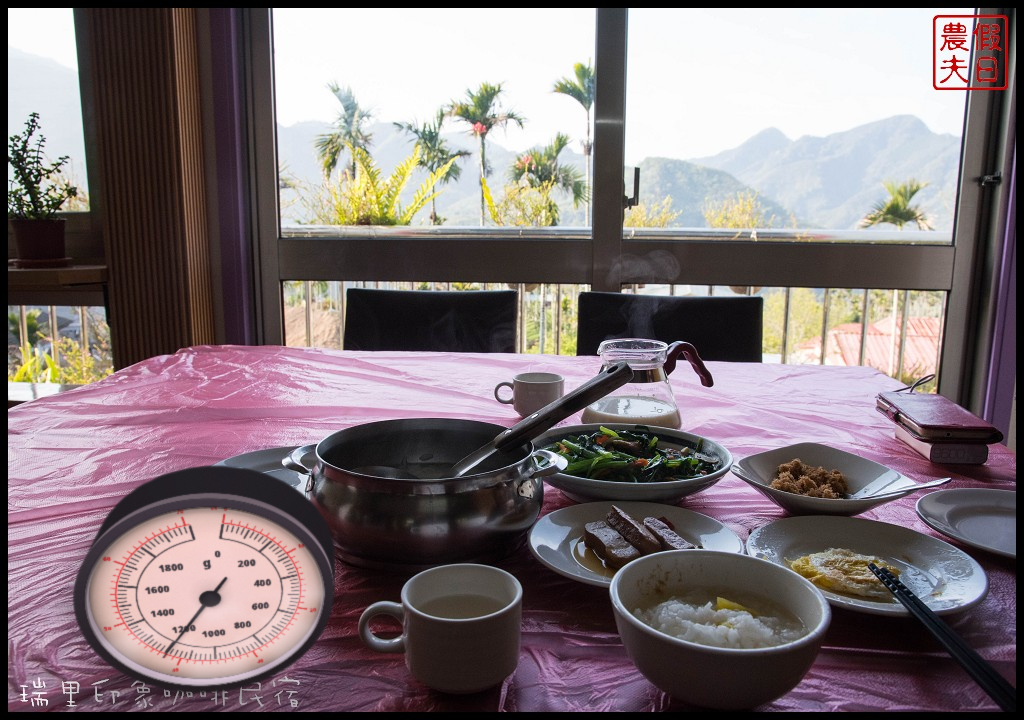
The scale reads 1200 g
